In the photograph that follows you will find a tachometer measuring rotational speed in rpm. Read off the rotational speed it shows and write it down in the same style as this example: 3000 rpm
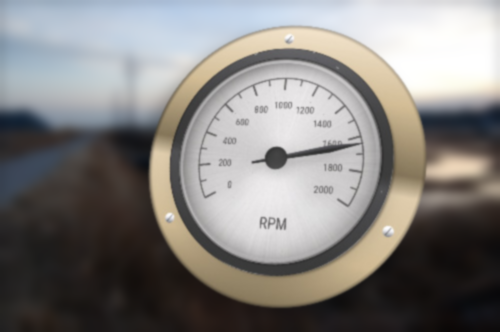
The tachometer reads 1650 rpm
